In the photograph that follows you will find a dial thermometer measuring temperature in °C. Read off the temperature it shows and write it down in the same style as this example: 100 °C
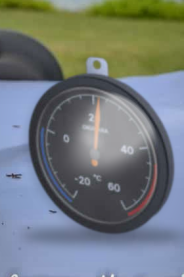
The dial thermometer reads 22 °C
